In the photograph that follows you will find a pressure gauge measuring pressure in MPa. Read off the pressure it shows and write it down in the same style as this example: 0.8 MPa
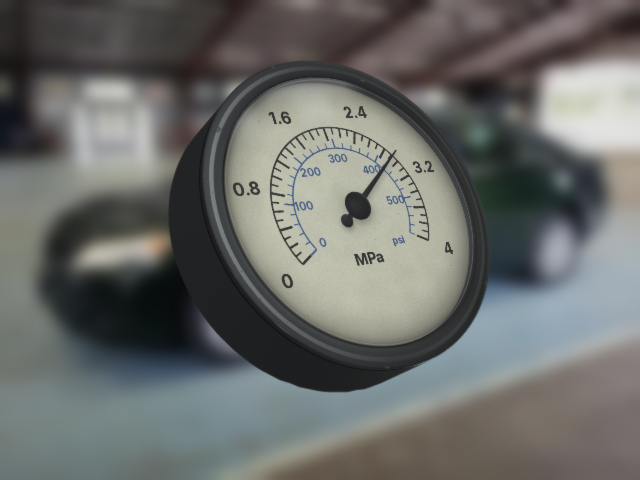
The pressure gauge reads 2.9 MPa
